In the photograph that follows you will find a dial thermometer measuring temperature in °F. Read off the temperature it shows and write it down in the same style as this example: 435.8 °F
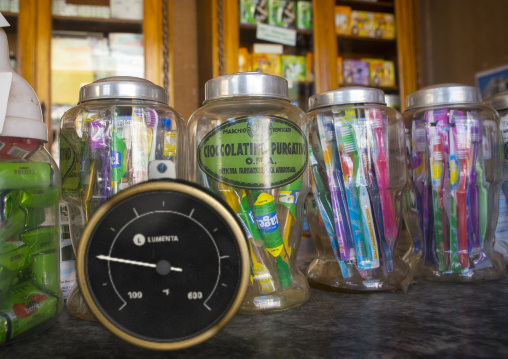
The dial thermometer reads 200 °F
